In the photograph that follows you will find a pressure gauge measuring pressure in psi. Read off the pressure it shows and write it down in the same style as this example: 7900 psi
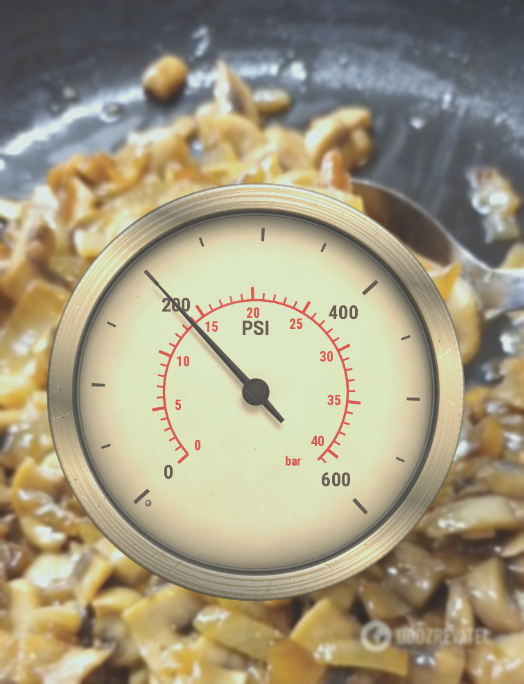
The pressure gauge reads 200 psi
